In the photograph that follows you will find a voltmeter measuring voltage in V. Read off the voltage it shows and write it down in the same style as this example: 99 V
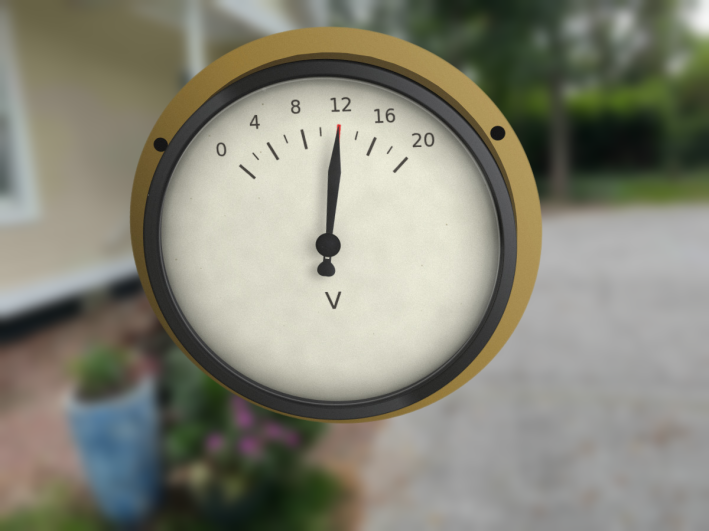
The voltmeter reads 12 V
